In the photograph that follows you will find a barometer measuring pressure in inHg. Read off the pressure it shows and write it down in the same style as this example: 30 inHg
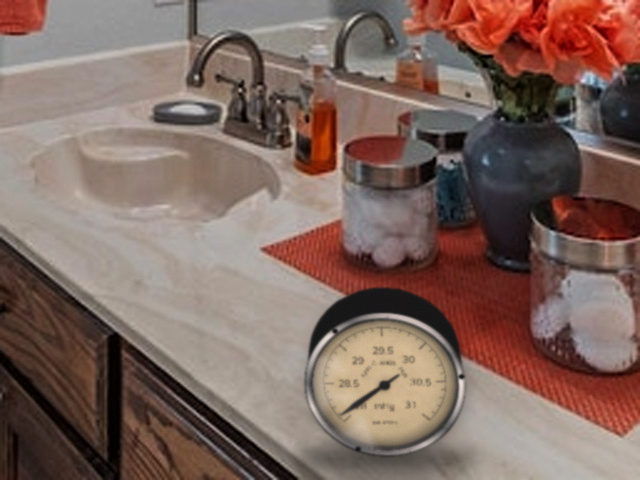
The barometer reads 28.1 inHg
